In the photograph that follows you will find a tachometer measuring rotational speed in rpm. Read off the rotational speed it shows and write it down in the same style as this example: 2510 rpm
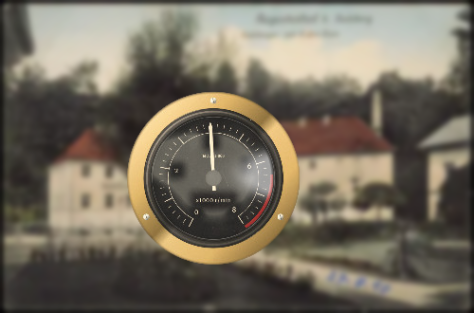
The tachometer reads 4000 rpm
